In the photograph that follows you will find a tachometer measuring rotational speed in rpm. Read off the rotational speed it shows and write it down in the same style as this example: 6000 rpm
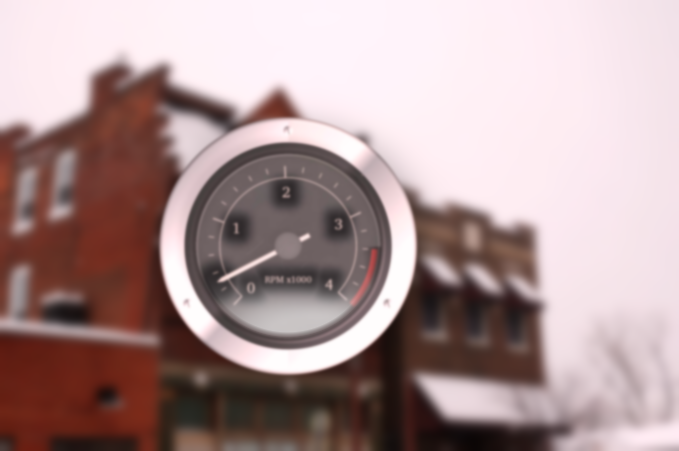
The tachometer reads 300 rpm
